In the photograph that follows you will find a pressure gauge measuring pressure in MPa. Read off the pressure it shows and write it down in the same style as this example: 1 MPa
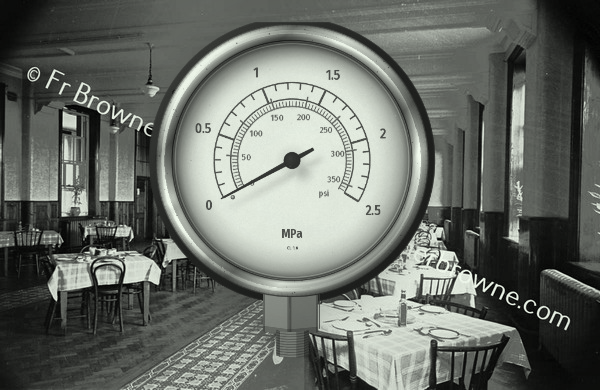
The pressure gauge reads 0 MPa
